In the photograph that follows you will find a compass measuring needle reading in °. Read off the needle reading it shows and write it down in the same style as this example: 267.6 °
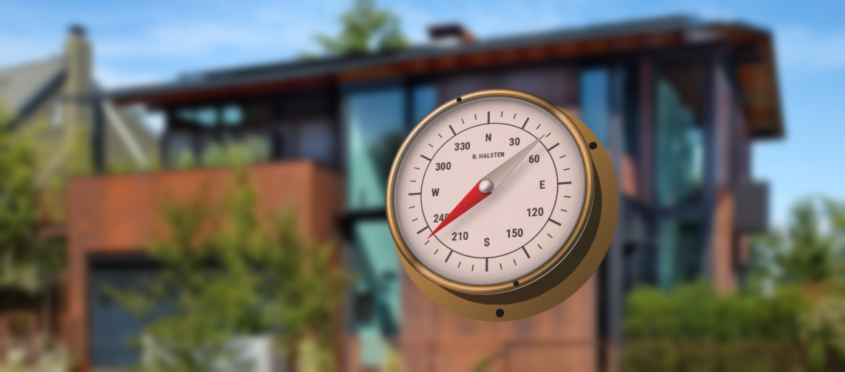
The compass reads 230 °
